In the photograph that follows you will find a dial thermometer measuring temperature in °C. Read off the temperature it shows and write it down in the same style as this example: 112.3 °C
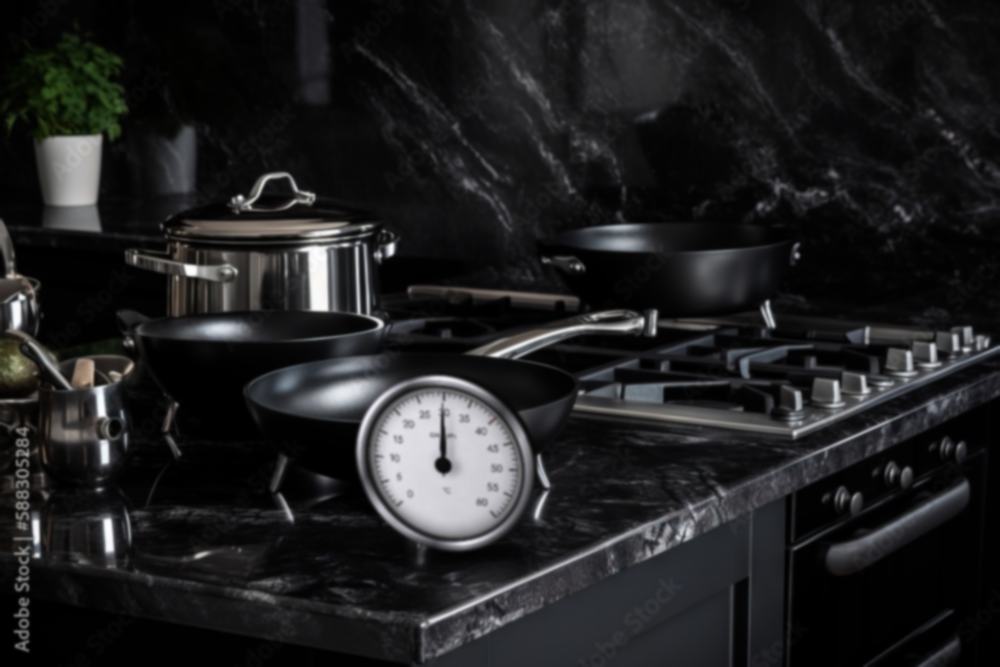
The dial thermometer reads 30 °C
